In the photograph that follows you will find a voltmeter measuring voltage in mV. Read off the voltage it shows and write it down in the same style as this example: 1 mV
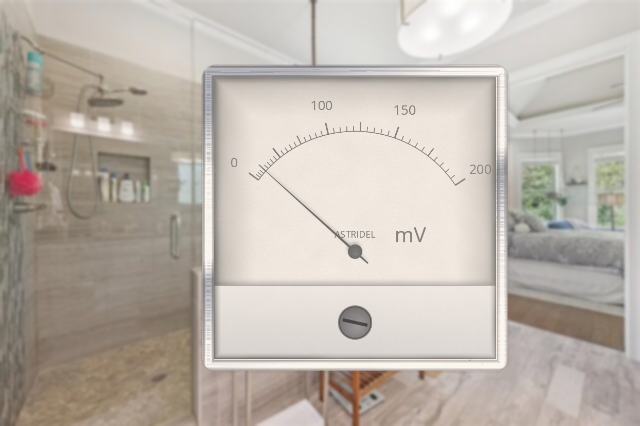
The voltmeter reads 25 mV
